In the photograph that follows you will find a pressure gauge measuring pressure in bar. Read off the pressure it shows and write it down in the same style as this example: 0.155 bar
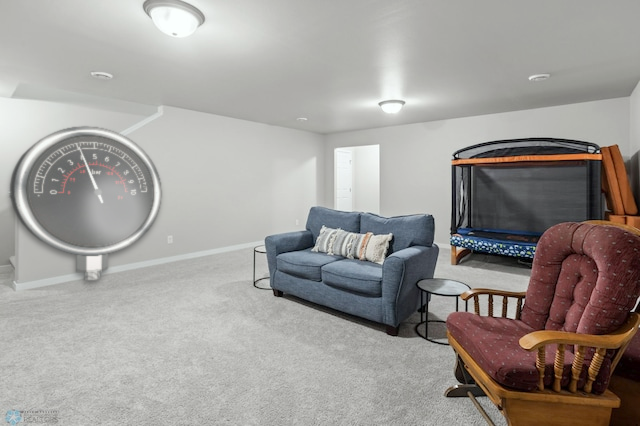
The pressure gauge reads 4 bar
